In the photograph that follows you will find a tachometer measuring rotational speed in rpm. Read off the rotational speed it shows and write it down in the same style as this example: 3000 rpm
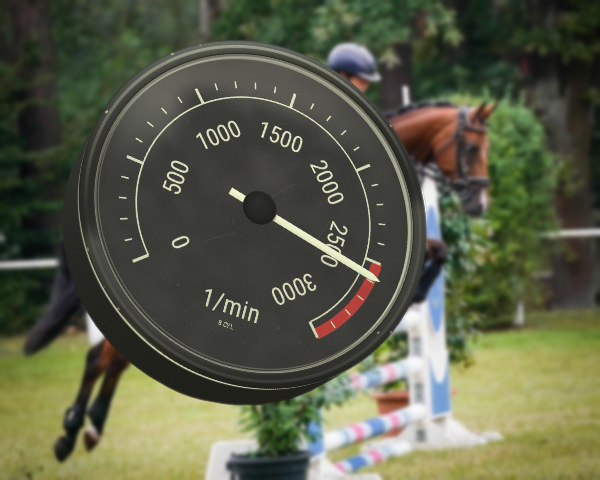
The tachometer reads 2600 rpm
